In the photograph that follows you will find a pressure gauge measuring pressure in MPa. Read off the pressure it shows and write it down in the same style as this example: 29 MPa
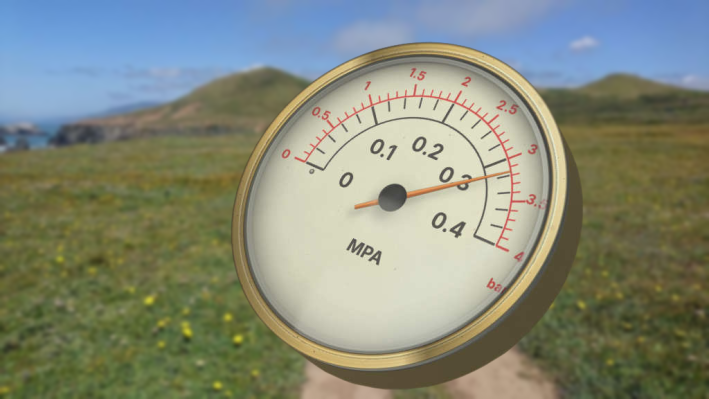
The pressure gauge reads 0.32 MPa
